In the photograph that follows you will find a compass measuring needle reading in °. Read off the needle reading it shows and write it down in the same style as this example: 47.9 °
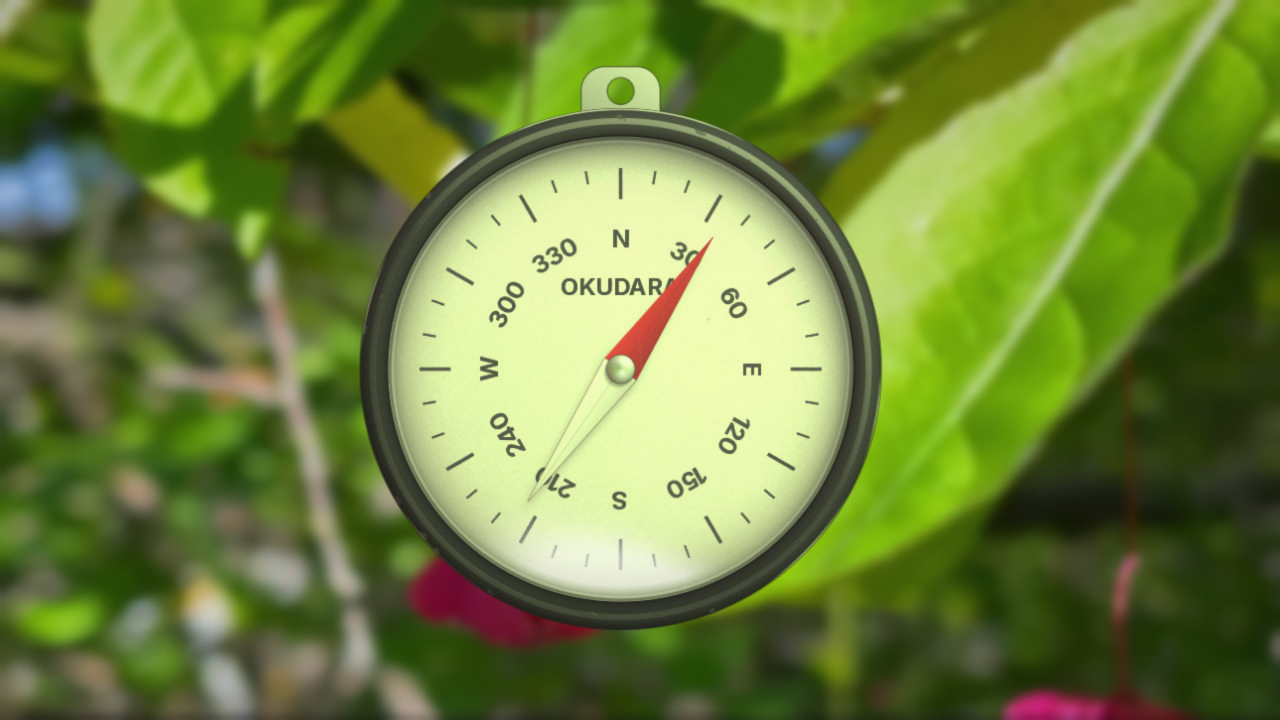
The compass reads 35 °
